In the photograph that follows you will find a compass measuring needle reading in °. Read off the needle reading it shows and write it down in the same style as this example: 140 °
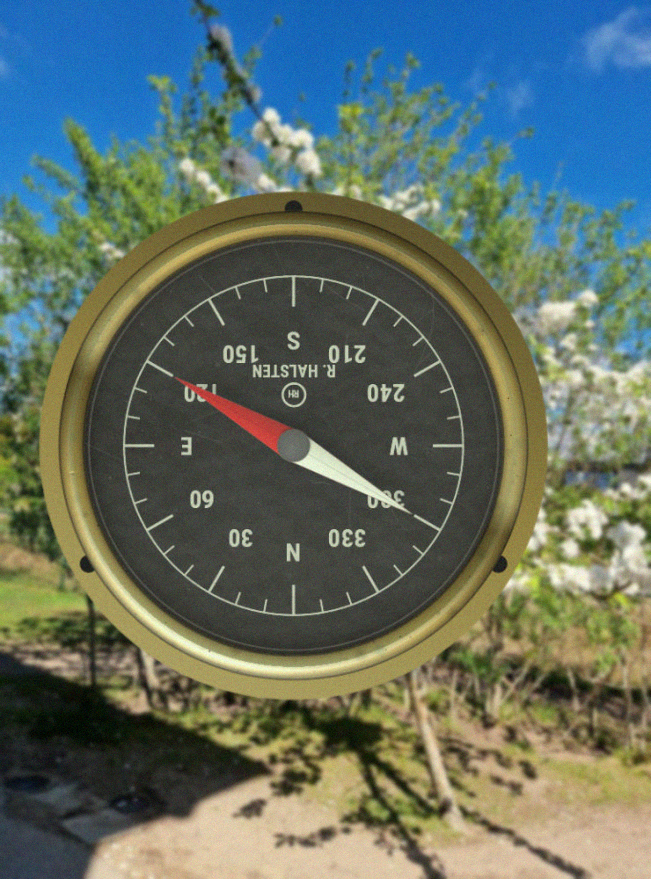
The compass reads 120 °
